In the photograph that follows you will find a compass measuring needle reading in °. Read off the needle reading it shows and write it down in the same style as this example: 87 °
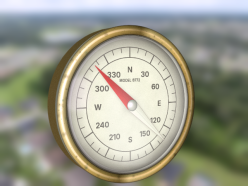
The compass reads 315 °
